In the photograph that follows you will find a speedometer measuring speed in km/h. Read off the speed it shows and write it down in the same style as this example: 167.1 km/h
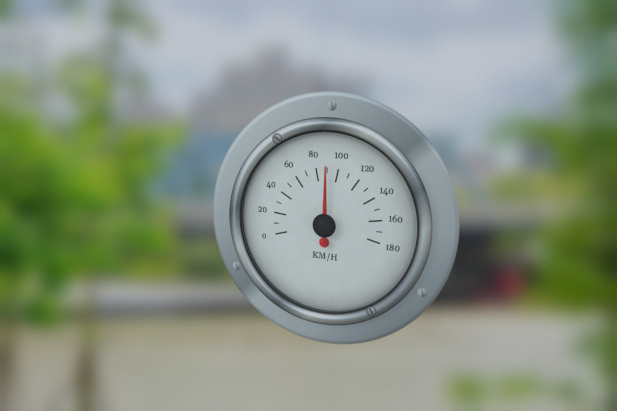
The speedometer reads 90 km/h
